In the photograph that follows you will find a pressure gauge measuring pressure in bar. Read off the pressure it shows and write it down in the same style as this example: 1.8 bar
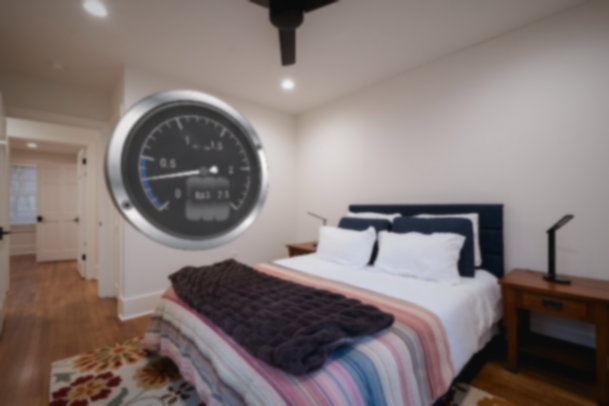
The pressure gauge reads 0.3 bar
